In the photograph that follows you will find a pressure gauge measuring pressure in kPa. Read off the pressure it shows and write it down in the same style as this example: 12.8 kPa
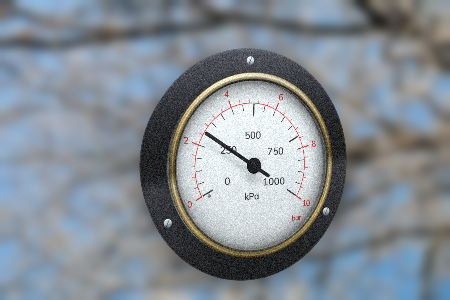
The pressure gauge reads 250 kPa
